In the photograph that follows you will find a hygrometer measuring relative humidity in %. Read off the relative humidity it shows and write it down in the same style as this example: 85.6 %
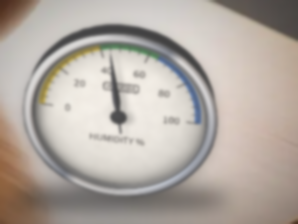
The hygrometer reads 44 %
